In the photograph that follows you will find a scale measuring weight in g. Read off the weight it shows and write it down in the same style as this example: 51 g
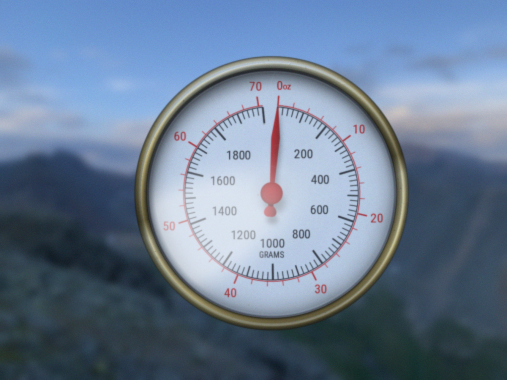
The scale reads 0 g
